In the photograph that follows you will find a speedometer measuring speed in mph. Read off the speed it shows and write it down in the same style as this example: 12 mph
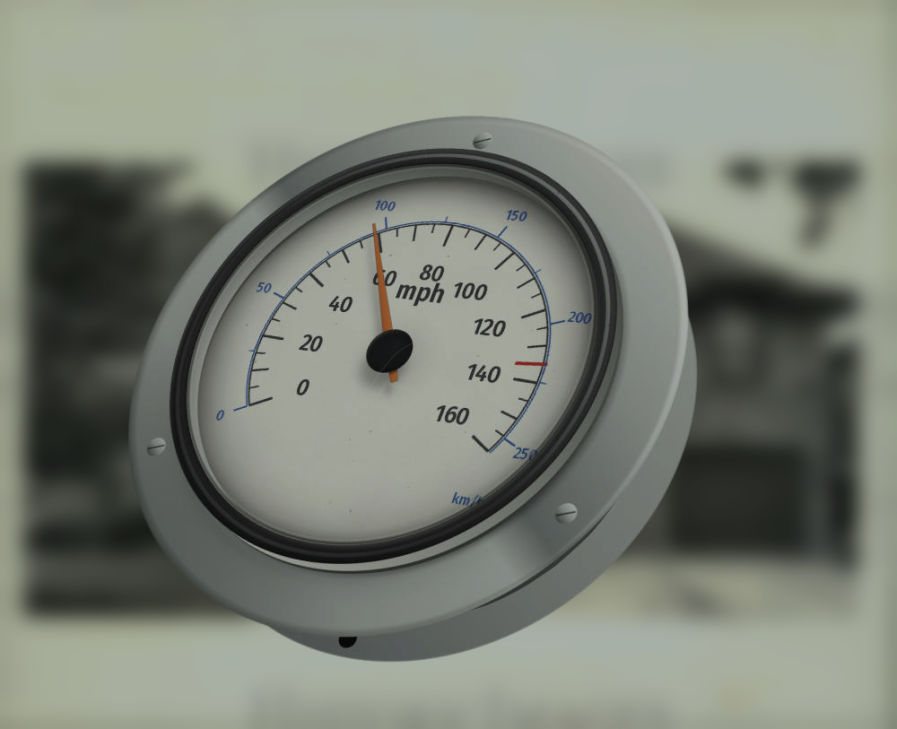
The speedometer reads 60 mph
